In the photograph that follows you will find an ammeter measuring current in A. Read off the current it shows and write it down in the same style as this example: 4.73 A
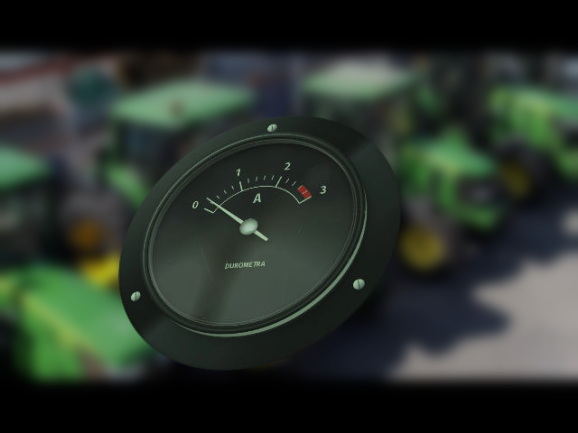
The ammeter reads 0.2 A
